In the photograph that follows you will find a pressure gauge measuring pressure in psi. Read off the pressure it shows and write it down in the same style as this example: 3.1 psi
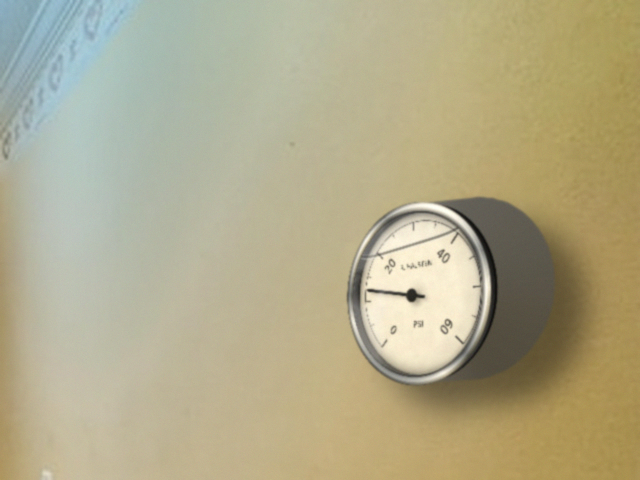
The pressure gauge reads 12.5 psi
